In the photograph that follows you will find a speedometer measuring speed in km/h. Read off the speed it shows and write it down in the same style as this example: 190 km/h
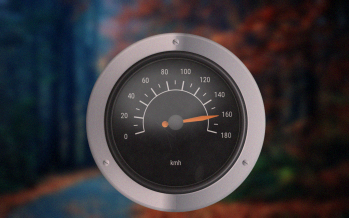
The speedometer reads 160 km/h
